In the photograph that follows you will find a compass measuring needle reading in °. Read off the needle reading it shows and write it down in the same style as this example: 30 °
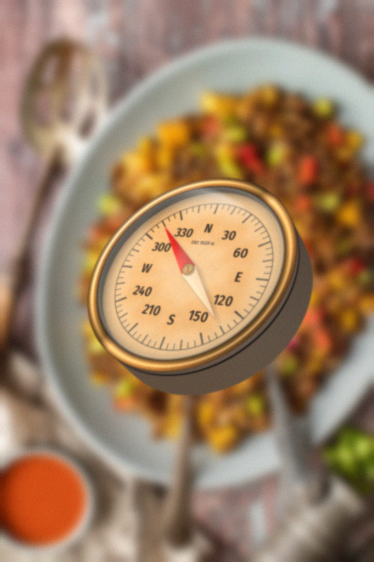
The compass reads 315 °
